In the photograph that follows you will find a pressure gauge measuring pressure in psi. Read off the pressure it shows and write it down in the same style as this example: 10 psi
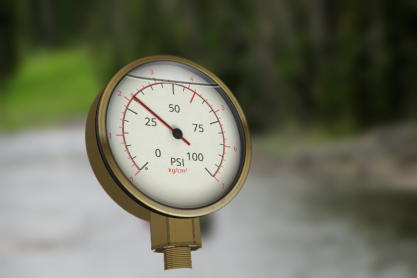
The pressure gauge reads 30 psi
